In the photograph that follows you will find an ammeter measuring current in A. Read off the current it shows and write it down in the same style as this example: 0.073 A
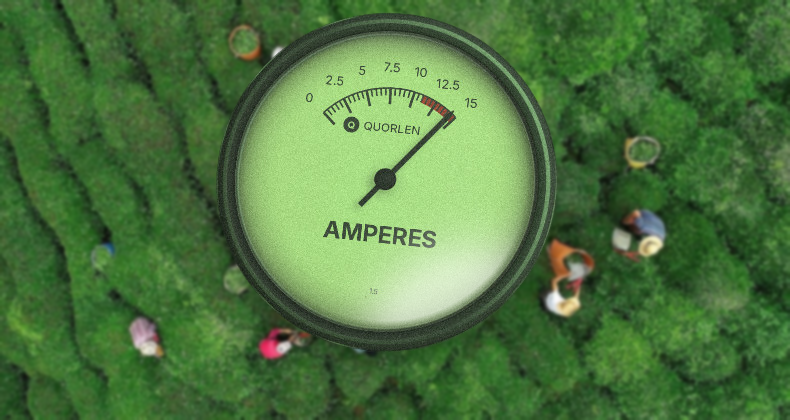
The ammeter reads 14.5 A
